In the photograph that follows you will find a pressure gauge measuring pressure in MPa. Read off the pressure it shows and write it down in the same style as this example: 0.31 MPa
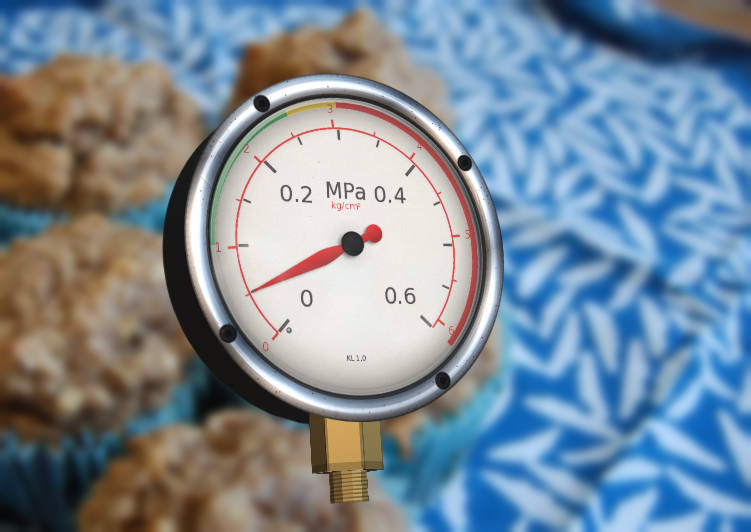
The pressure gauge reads 0.05 MPa
